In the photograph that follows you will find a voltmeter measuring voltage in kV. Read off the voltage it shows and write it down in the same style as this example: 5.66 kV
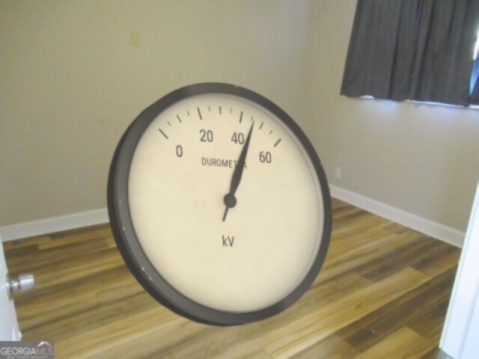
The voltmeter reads 45 kV
